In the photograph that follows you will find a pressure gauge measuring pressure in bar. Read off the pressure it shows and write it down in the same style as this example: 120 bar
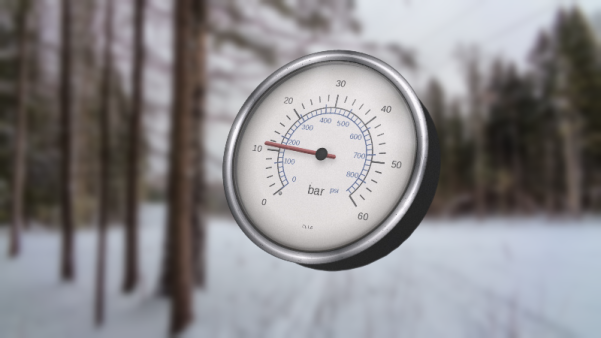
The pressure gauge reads 11 bar
